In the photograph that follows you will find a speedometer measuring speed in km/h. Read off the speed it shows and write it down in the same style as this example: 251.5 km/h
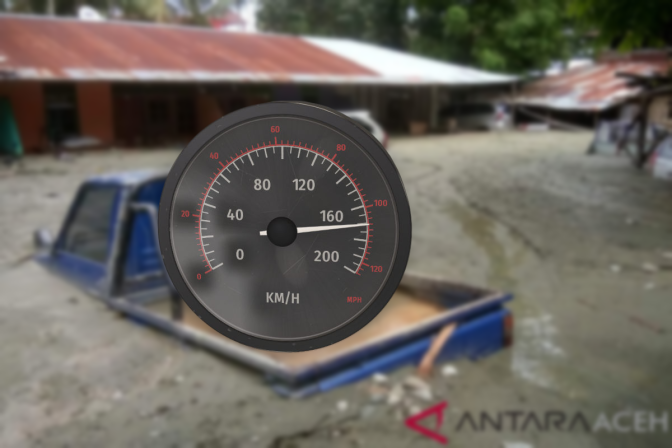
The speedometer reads 170 km/h
